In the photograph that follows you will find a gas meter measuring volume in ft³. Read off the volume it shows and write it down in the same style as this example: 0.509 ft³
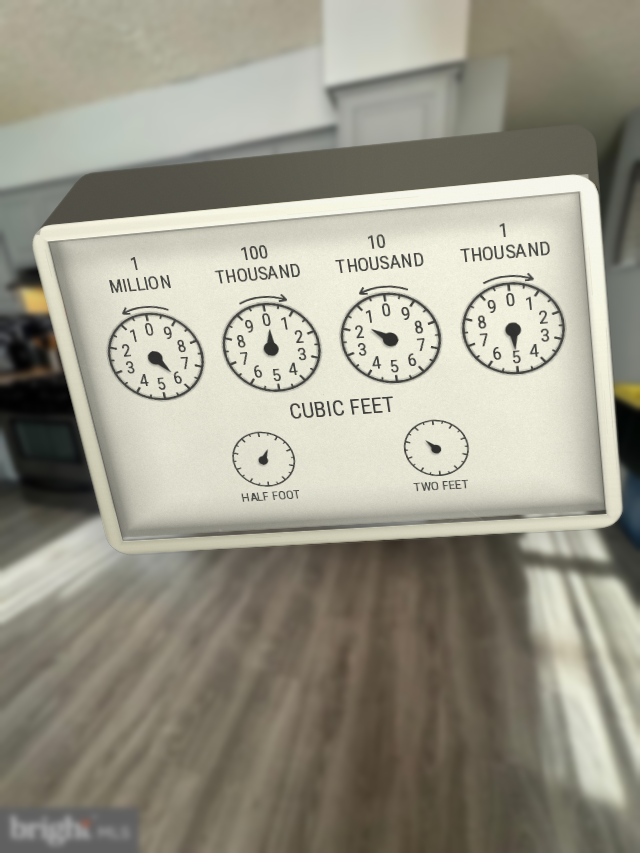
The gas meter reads 601500 ft³
